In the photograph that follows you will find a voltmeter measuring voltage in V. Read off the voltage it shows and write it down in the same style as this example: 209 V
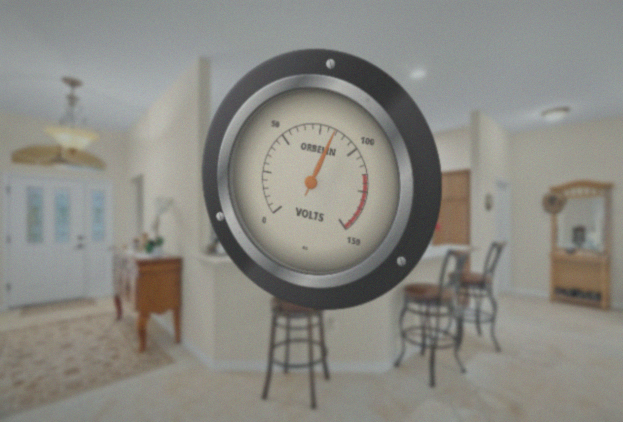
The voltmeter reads 85 V
